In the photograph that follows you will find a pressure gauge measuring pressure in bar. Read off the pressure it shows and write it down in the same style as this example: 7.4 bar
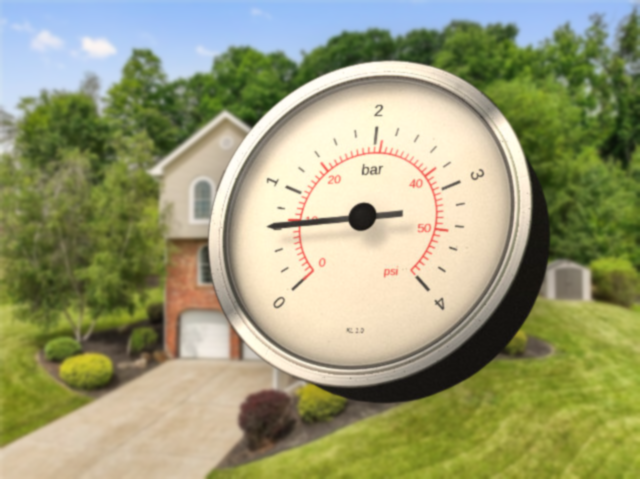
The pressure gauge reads 0.6 bar
